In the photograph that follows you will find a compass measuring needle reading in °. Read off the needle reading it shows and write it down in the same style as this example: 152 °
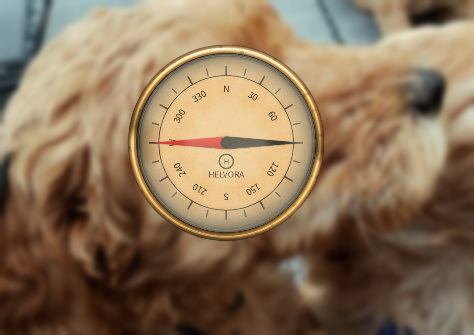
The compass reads 270 °
